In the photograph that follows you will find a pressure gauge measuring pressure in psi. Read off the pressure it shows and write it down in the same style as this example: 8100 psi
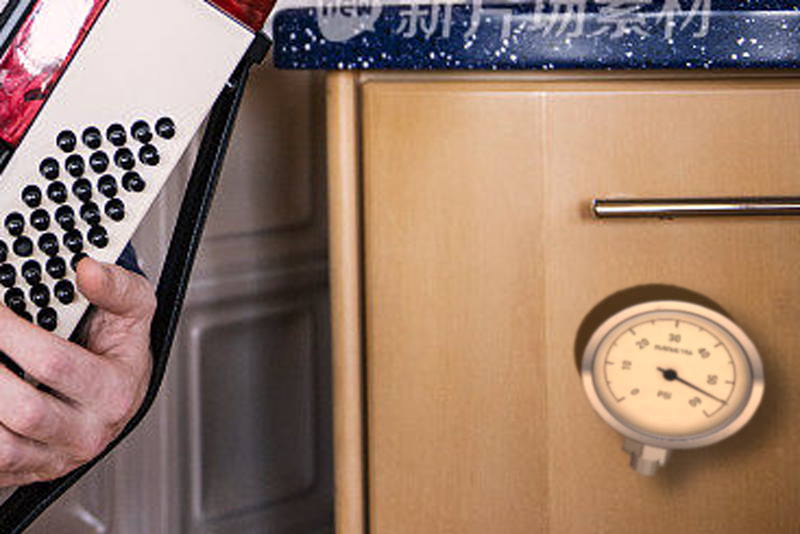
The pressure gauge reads 55 psi
